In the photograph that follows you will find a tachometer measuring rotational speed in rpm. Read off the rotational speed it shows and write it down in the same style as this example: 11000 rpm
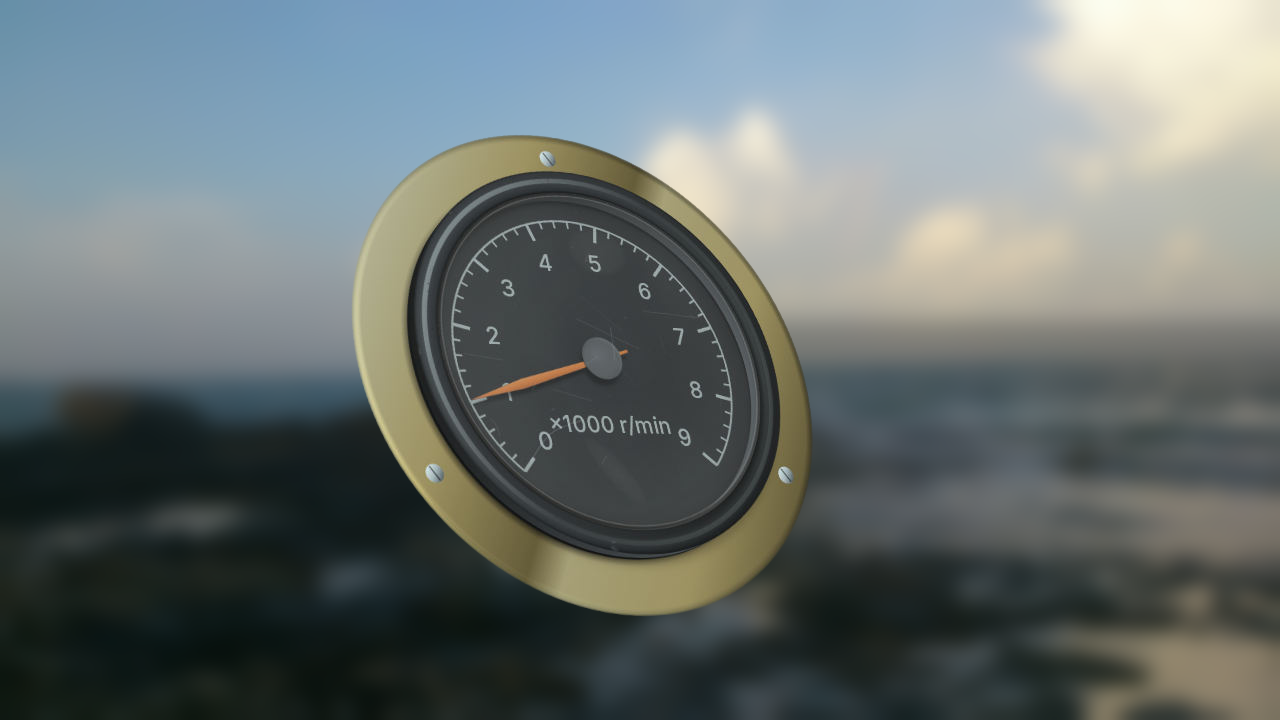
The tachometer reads 1000 rpm
